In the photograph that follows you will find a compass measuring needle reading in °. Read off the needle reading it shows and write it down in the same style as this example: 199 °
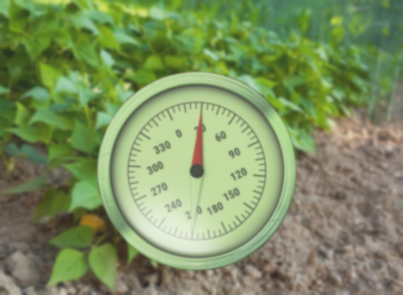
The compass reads 30 °
